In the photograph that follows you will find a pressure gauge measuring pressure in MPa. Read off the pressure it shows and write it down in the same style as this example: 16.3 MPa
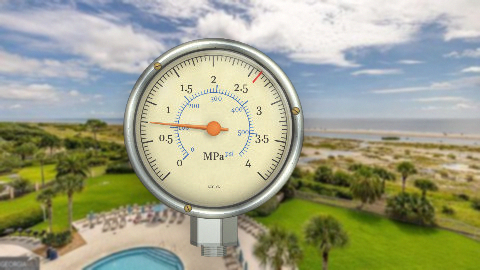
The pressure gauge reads 0.75 MPa
